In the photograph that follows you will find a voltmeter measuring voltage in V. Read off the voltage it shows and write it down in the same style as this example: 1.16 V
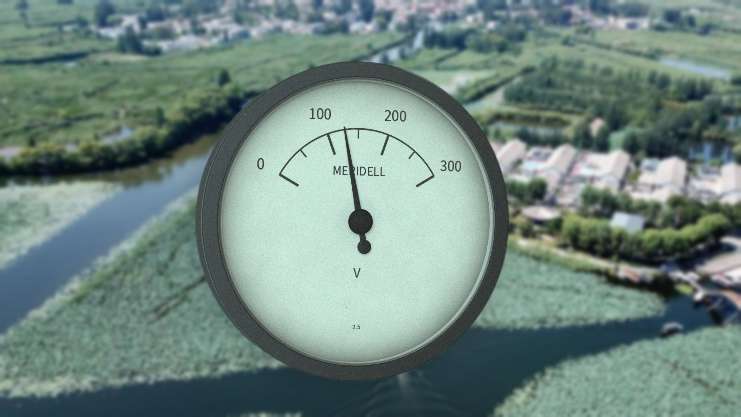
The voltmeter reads 125 V
